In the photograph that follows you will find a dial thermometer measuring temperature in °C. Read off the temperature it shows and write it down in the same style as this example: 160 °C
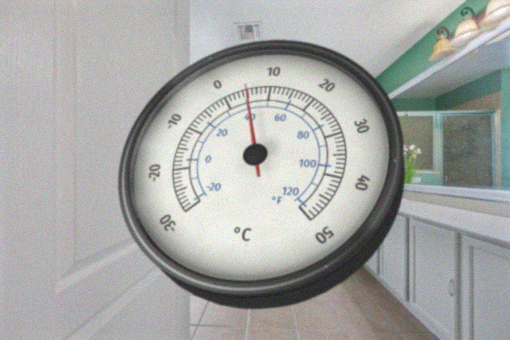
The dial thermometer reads 5 °C
